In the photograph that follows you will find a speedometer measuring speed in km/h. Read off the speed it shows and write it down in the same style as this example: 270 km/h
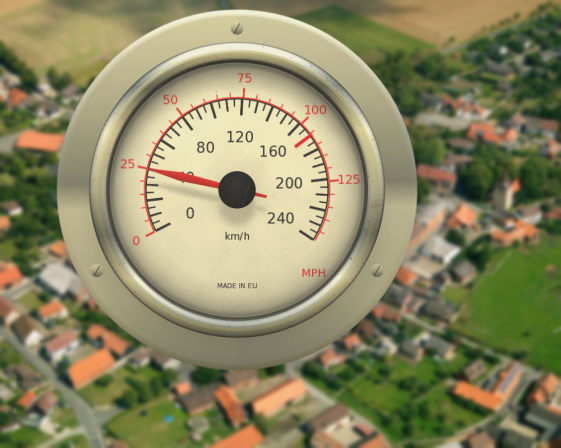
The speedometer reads 40 km/h
